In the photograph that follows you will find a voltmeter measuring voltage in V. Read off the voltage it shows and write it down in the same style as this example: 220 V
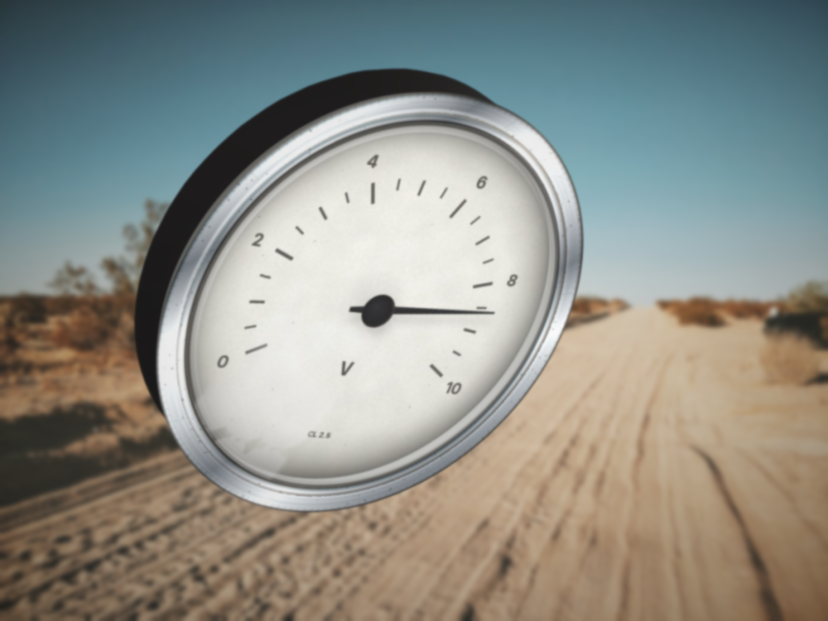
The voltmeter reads 8.5 V
